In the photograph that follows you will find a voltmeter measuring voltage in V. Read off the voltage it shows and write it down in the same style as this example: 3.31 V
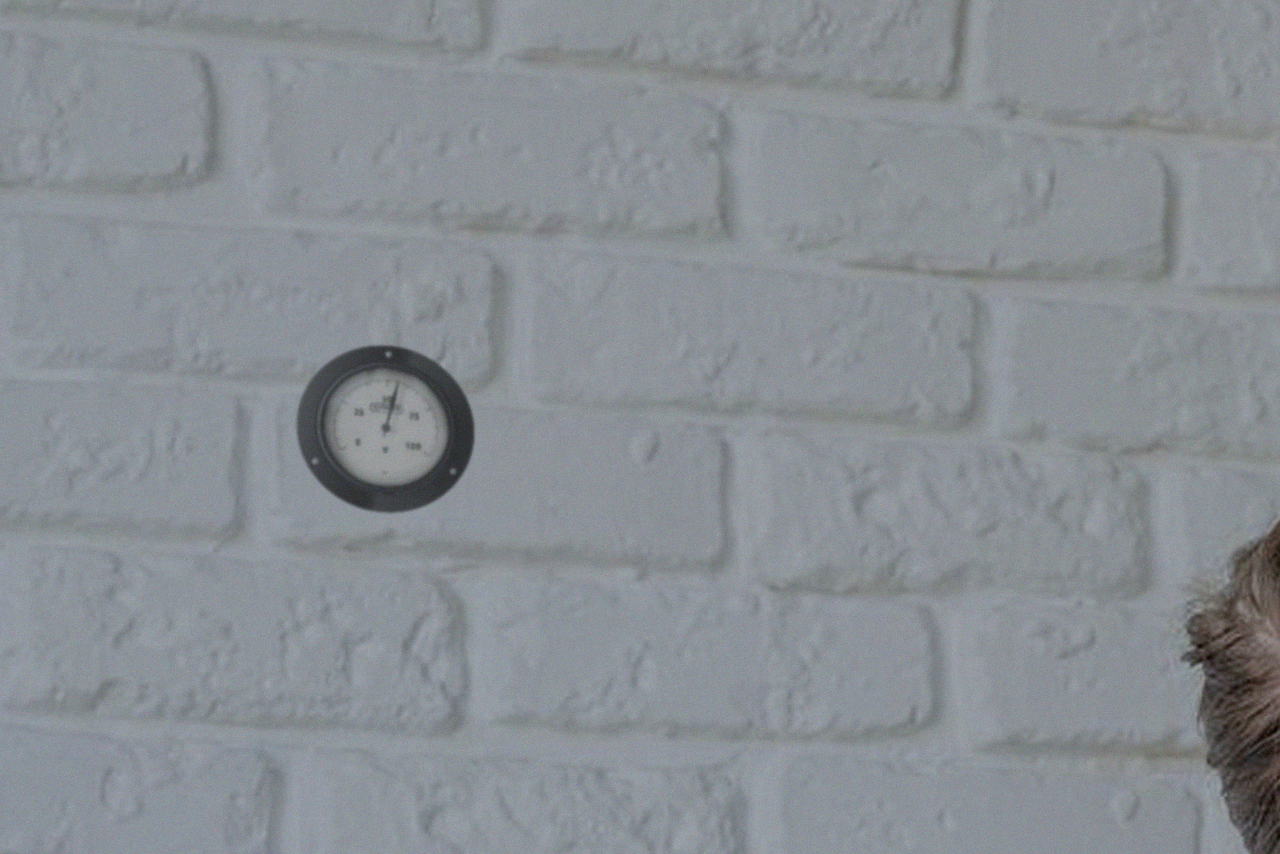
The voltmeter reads 55 V
